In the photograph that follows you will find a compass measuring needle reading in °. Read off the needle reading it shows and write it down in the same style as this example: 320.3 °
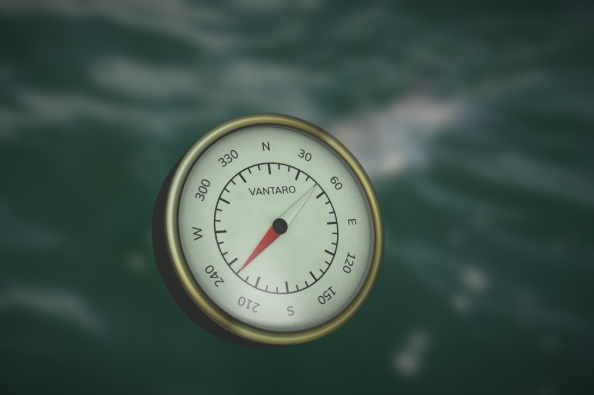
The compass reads 230 °
